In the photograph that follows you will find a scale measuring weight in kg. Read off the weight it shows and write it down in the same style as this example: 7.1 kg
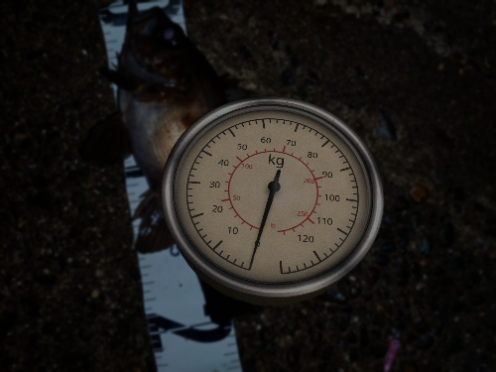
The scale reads 0 kg
